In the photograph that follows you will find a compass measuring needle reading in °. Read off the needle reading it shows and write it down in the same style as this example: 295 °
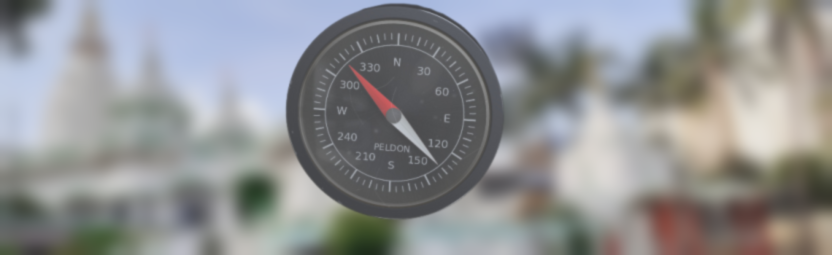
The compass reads 315 °
